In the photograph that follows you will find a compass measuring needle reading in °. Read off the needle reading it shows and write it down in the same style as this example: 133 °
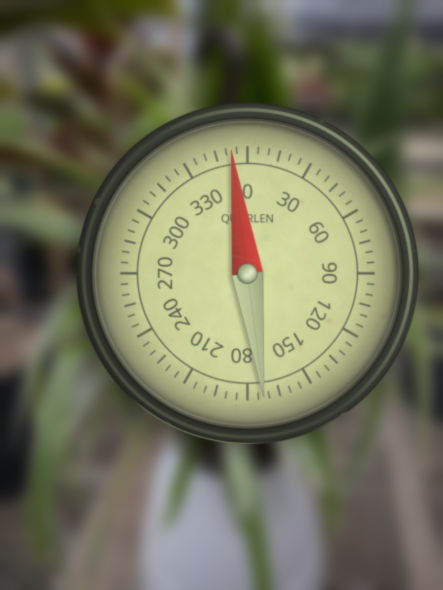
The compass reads 352.5 °
